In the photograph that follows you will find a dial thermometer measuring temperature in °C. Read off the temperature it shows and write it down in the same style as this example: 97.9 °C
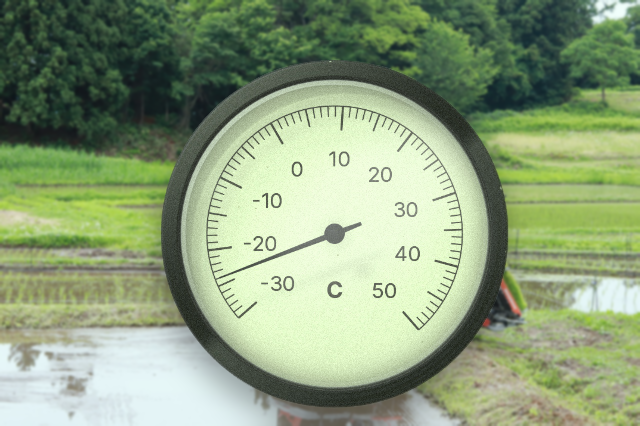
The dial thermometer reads -24 °C
